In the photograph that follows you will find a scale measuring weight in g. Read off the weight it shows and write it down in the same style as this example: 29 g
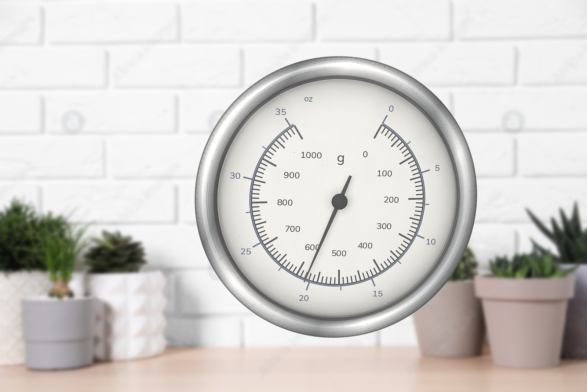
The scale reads 580 g
